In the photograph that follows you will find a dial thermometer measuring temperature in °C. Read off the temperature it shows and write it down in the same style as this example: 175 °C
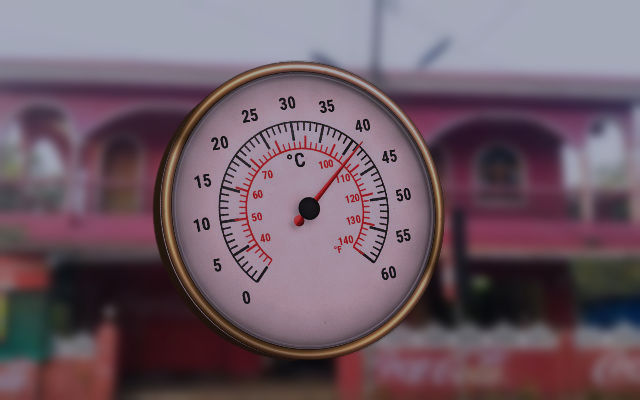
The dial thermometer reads 41 °C
